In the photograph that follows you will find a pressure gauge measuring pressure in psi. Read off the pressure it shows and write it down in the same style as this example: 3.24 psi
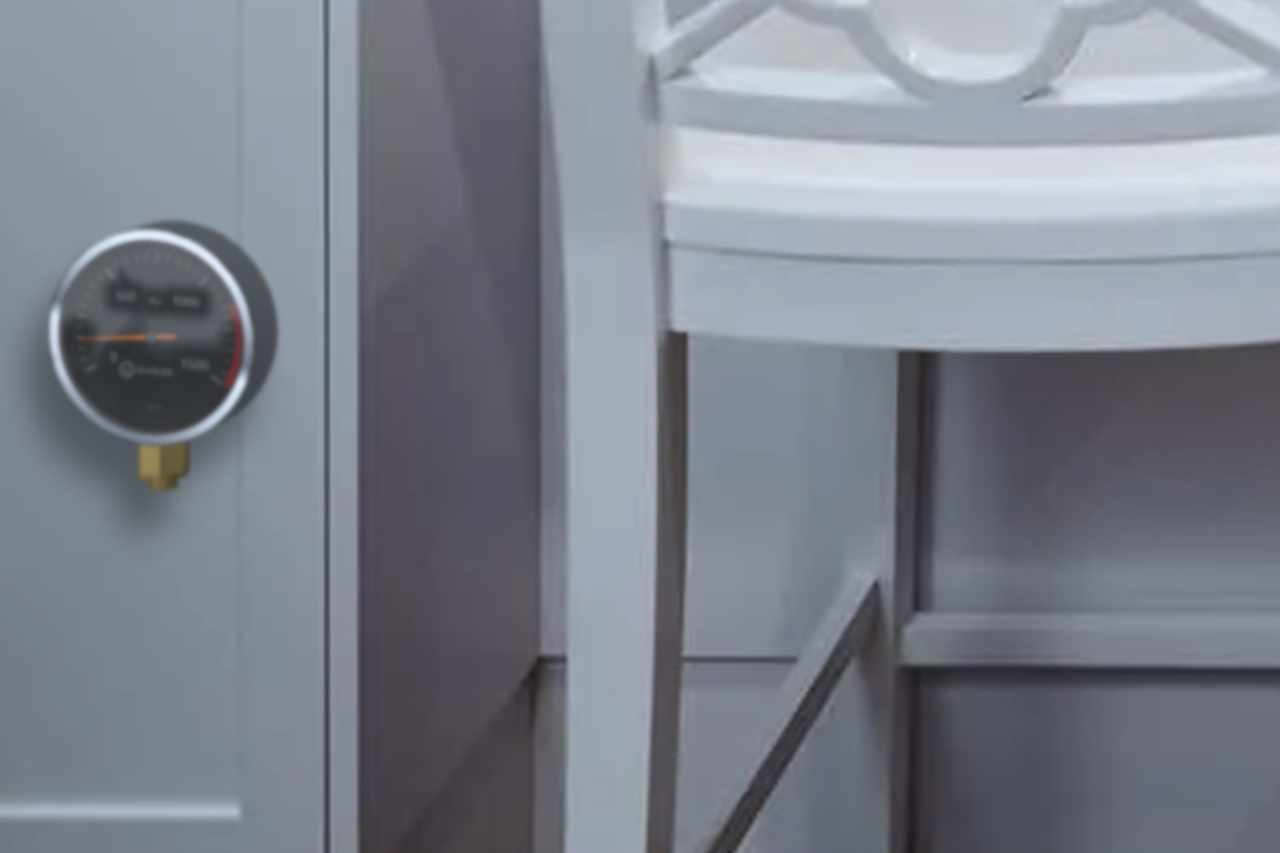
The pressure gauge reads 150 psi
